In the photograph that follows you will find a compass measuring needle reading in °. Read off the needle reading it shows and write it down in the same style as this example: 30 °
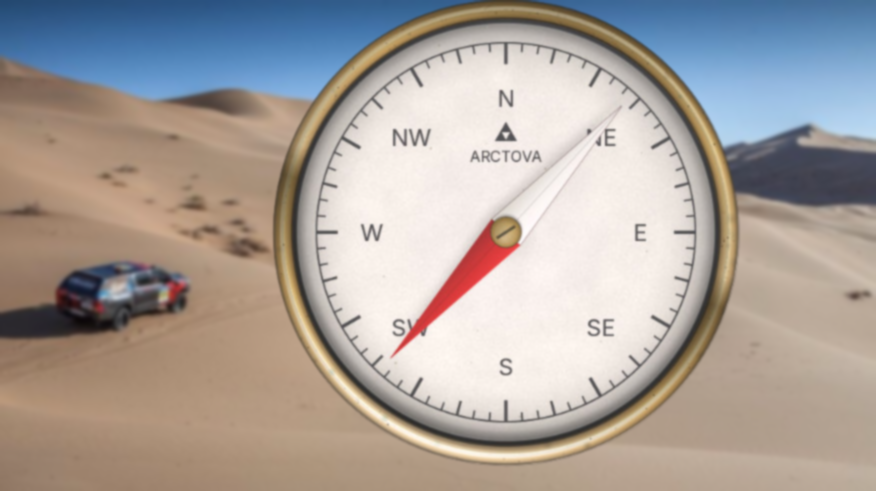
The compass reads 222.5 °
